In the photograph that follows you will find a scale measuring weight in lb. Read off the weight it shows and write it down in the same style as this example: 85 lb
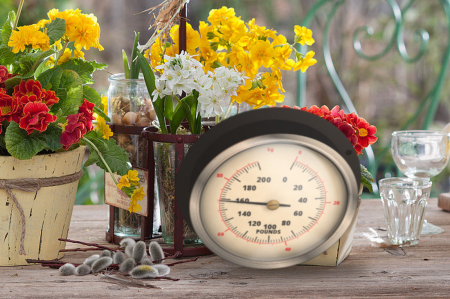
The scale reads 160 lb
